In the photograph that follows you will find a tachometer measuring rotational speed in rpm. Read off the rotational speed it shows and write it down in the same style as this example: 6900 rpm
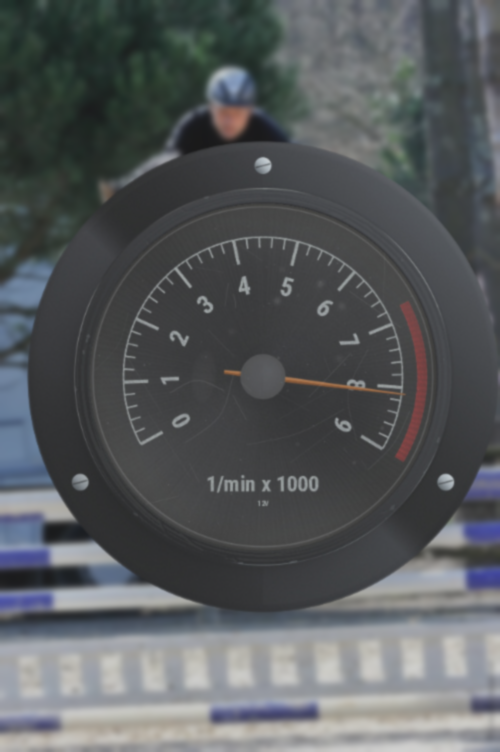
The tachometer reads 8100 rpm
